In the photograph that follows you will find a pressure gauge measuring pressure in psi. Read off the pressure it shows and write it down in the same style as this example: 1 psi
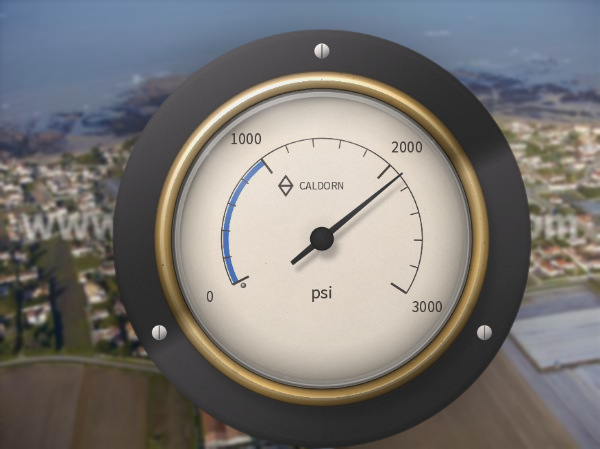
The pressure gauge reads 2100 psi
